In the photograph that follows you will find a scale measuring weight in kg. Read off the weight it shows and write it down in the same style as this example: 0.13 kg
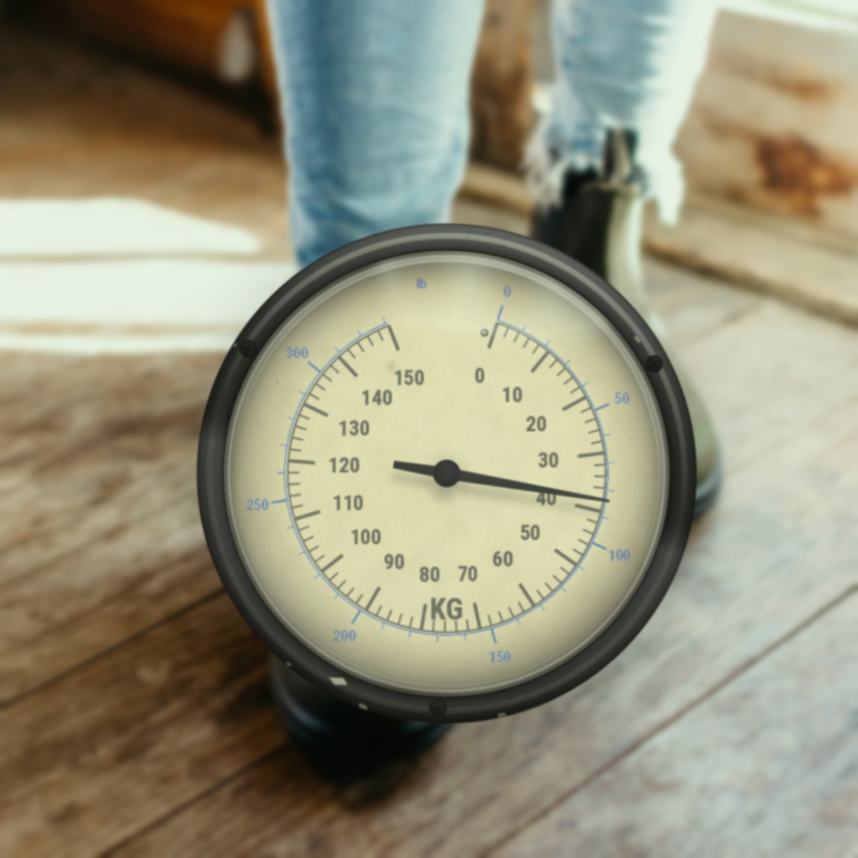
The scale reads 38 kg
